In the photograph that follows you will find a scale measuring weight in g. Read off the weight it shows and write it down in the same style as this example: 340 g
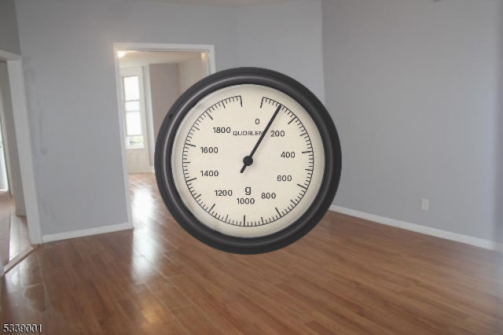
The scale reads 100 g
